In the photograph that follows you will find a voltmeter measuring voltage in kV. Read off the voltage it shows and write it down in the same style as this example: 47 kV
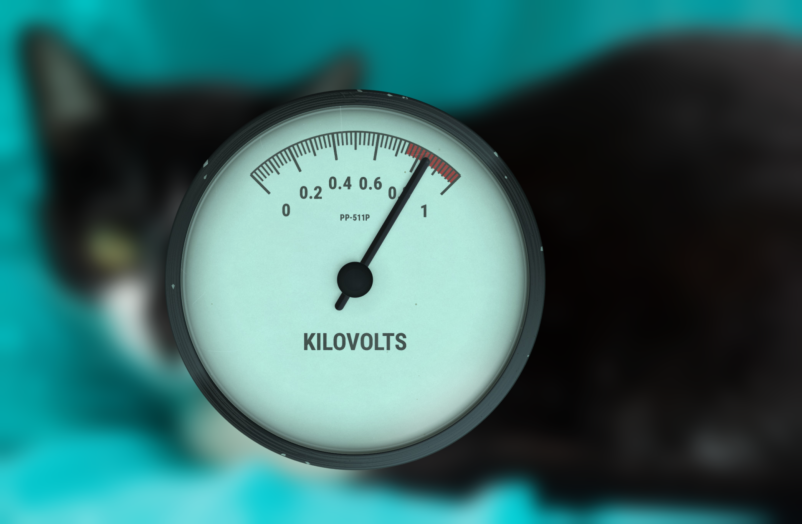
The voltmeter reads 0.84 kV
